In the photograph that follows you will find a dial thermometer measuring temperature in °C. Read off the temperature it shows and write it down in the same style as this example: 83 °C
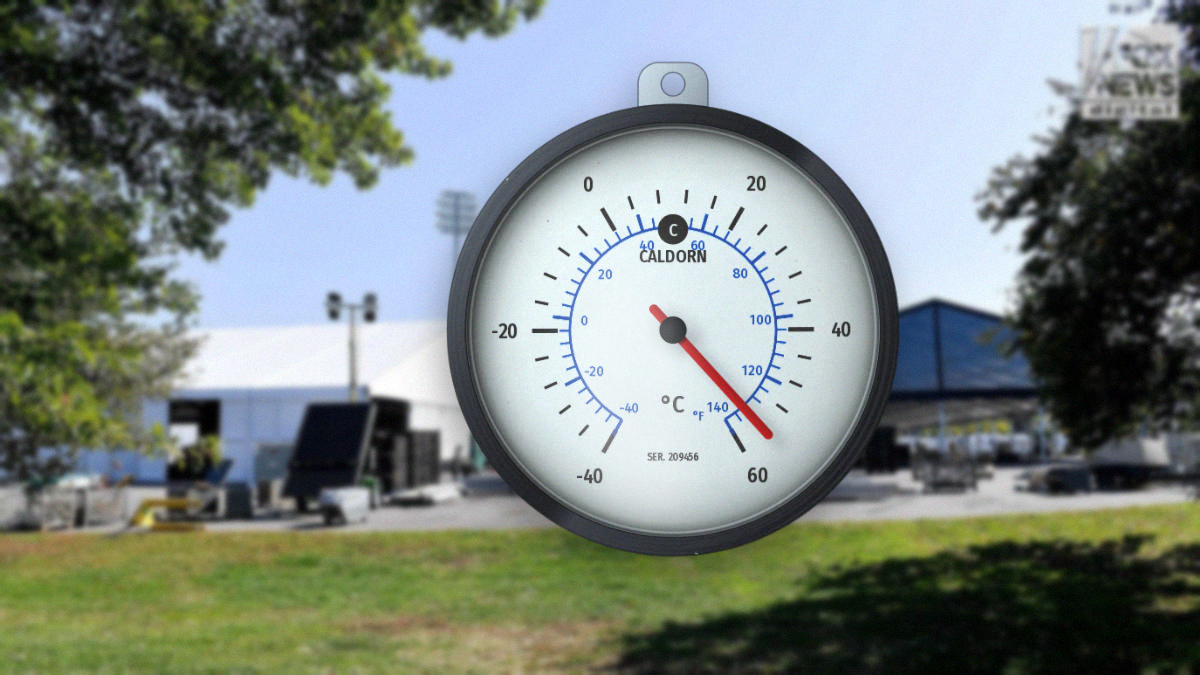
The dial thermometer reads 56 °C
